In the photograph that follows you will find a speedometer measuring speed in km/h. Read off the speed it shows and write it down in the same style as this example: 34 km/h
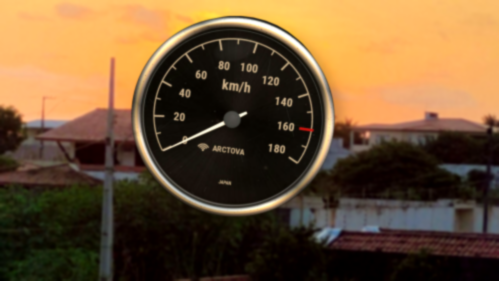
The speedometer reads 0 km/h
